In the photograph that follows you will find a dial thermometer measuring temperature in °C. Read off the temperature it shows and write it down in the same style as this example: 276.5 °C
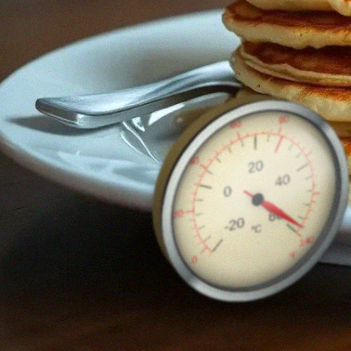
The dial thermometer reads 58 °C
